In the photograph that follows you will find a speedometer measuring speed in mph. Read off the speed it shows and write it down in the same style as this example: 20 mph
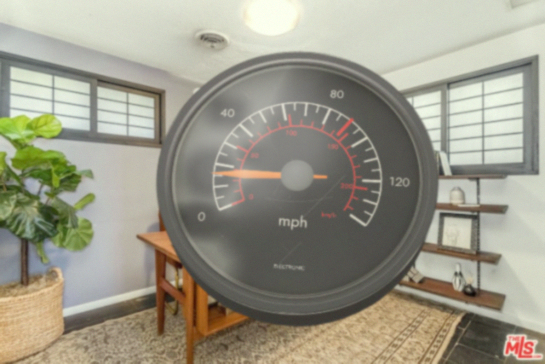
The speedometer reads 15 mph
